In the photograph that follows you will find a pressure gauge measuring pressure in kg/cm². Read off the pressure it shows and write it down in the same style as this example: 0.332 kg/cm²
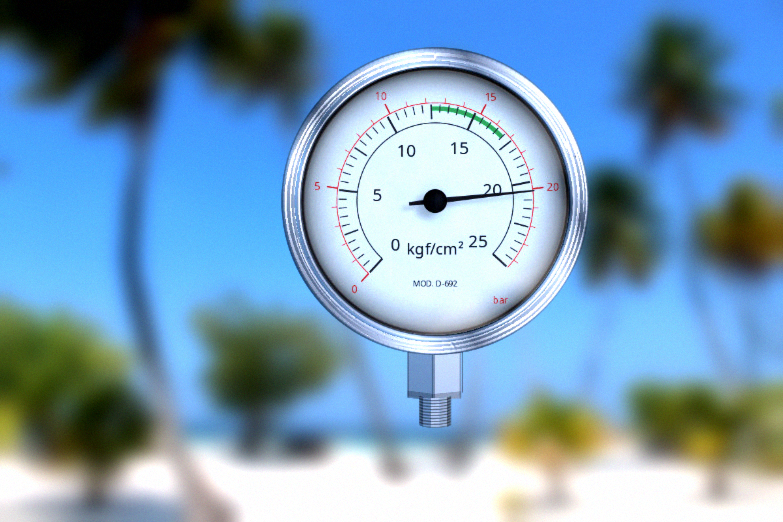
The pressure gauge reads 20.5 kg/cm²
